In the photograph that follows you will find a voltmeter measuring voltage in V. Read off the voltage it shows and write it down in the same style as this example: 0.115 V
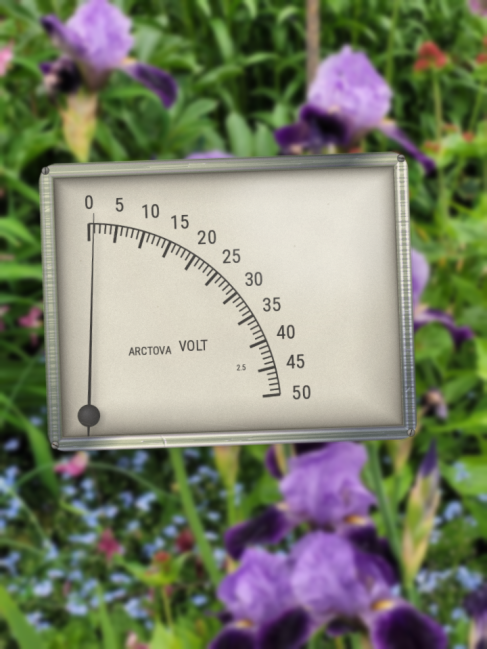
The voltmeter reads 1 V
